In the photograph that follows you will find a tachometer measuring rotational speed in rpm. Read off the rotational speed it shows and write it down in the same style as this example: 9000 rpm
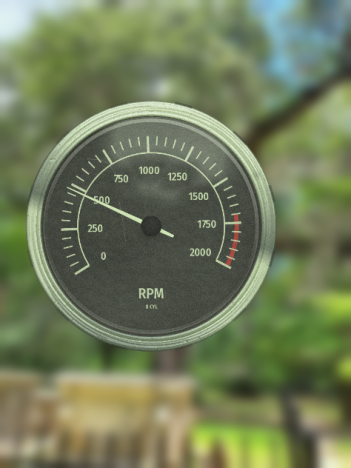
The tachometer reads 475 rpm
